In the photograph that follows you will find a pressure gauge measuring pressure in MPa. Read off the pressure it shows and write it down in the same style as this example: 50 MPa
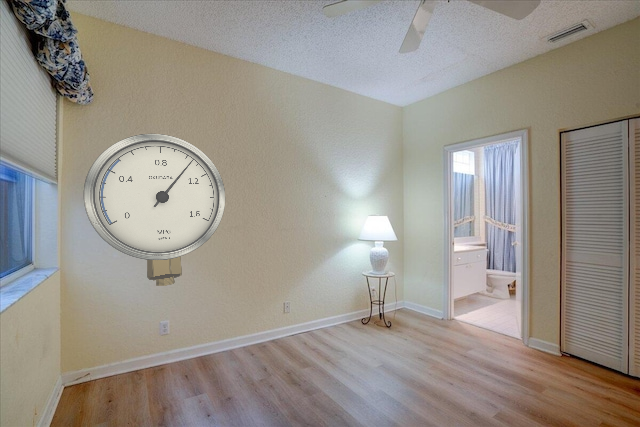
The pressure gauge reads 1.05 MPa
